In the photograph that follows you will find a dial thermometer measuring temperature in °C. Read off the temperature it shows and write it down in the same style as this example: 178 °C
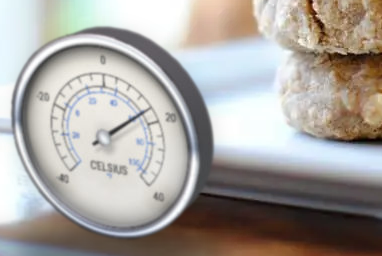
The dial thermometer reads 16 °C
